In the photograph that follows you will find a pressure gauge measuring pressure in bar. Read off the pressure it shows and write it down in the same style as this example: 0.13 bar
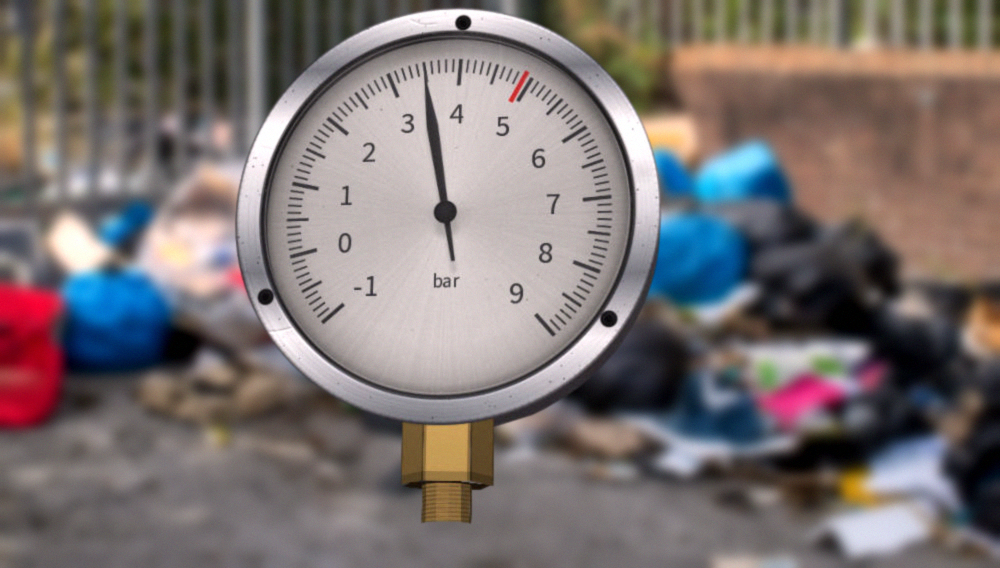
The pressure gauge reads 3.5 bar
